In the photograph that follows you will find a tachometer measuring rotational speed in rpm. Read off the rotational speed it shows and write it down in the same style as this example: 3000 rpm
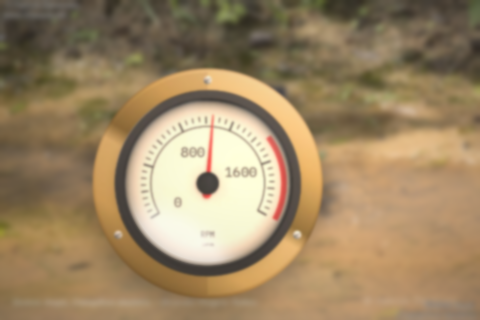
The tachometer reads 1050 rpm
